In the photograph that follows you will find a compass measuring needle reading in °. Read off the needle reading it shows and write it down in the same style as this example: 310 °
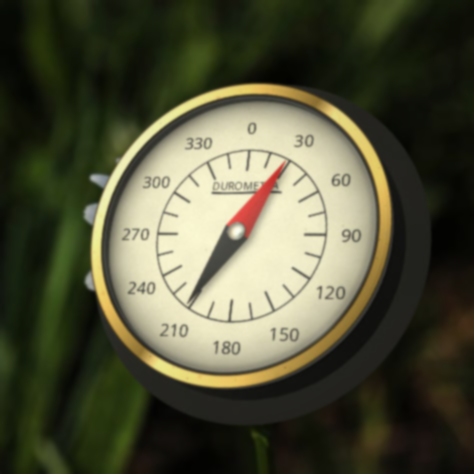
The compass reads 30 °
